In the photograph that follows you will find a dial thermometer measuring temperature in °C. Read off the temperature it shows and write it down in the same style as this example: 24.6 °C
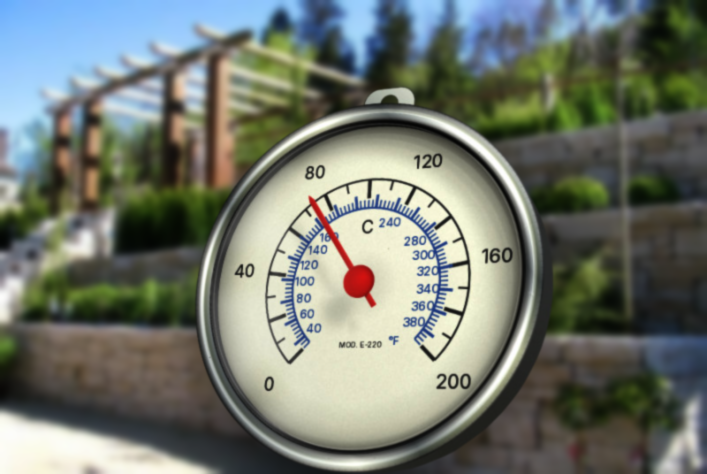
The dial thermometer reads 75 °C
